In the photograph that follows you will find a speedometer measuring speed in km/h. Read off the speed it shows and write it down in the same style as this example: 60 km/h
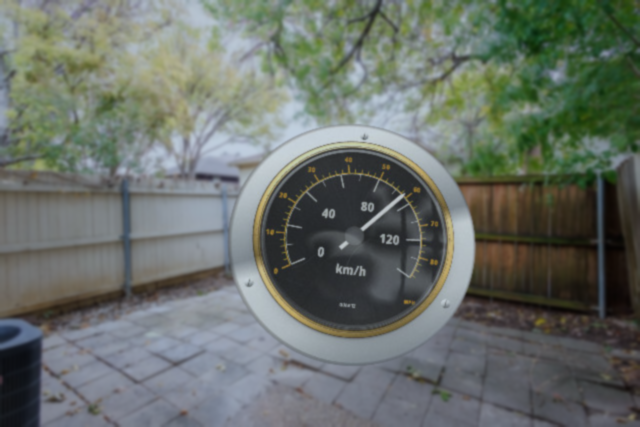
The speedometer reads 95 km/h
